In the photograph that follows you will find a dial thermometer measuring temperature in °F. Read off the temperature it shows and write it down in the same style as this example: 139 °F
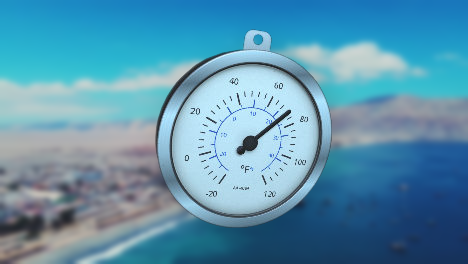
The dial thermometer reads 72 °F
